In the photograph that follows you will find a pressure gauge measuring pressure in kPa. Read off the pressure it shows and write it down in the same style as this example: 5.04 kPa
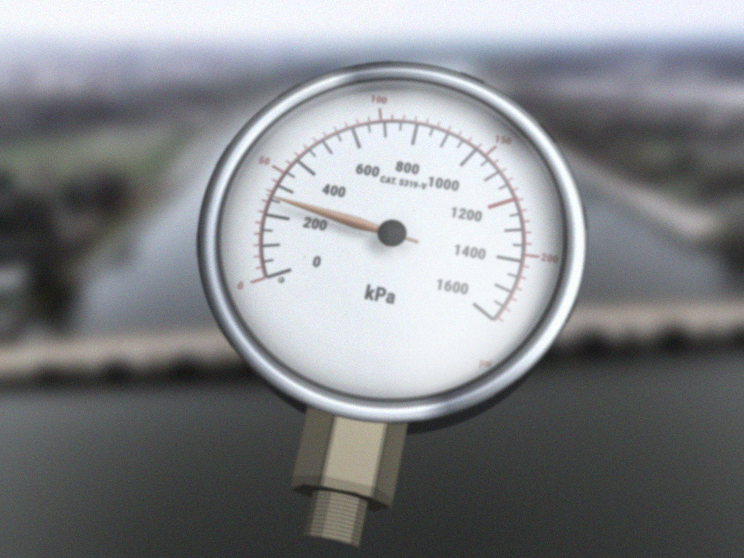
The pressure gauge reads 250 kPa
